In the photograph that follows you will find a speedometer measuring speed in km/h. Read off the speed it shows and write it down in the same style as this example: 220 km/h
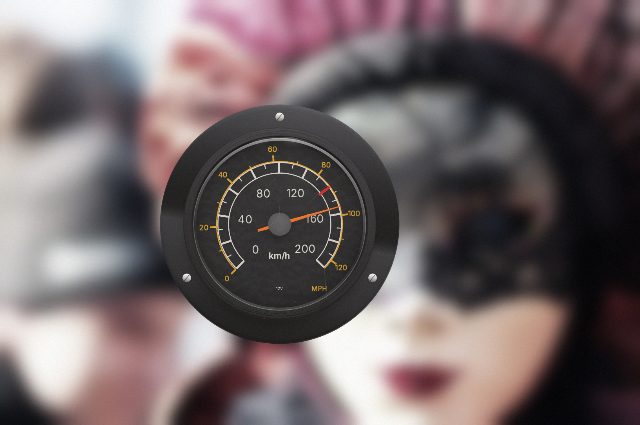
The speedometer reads 155 km/h
